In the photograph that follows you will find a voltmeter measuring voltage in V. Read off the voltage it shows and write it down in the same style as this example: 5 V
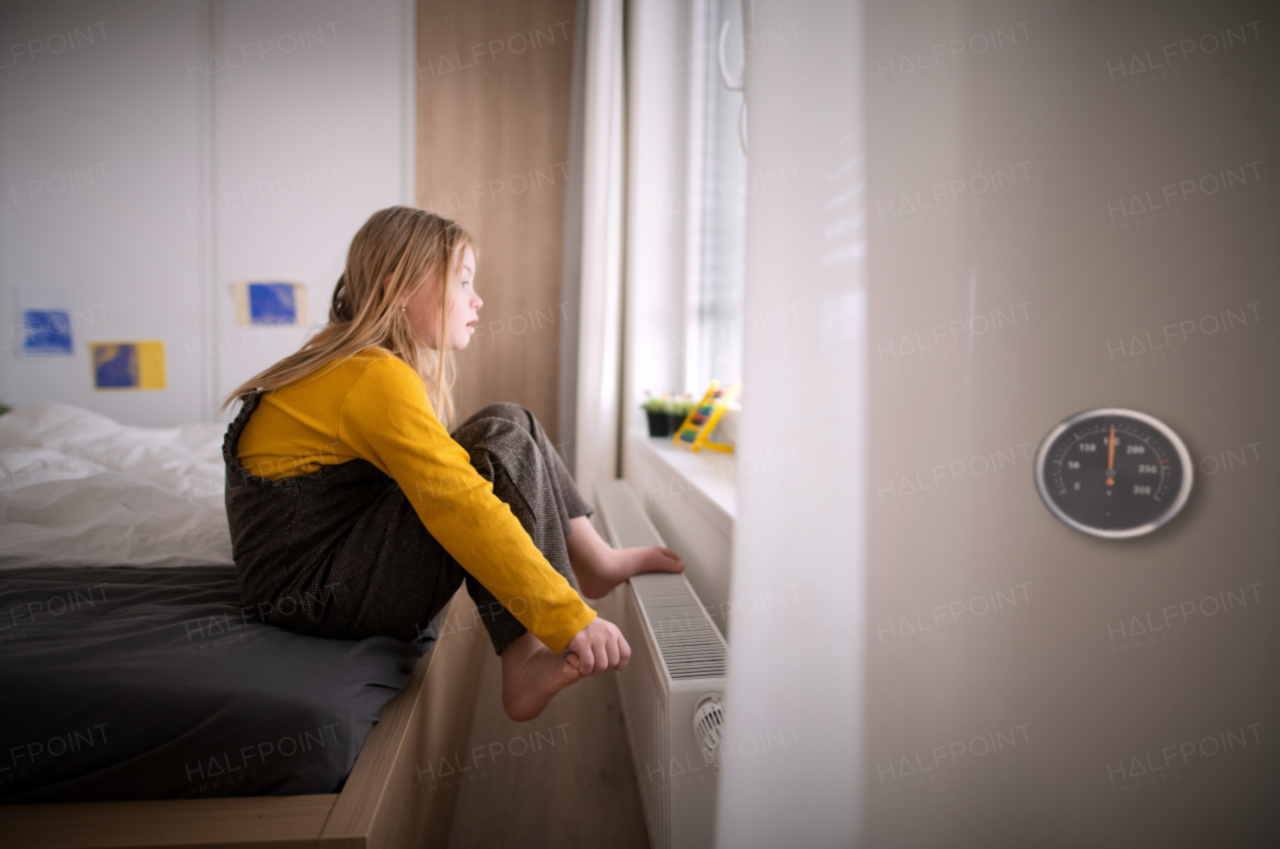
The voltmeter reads 150 V
